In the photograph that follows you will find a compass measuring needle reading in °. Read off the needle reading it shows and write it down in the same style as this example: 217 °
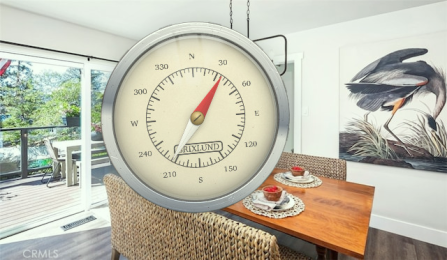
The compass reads 35 °
